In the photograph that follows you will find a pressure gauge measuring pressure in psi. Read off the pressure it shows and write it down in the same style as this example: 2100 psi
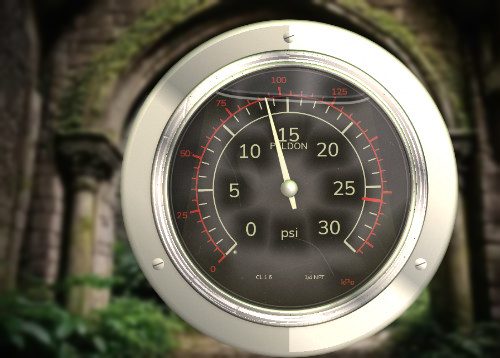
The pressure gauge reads 13.5 psi
